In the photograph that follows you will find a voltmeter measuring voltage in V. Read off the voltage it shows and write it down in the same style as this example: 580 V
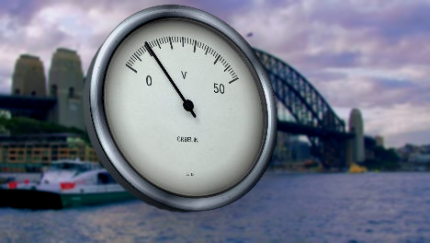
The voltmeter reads 10 V
